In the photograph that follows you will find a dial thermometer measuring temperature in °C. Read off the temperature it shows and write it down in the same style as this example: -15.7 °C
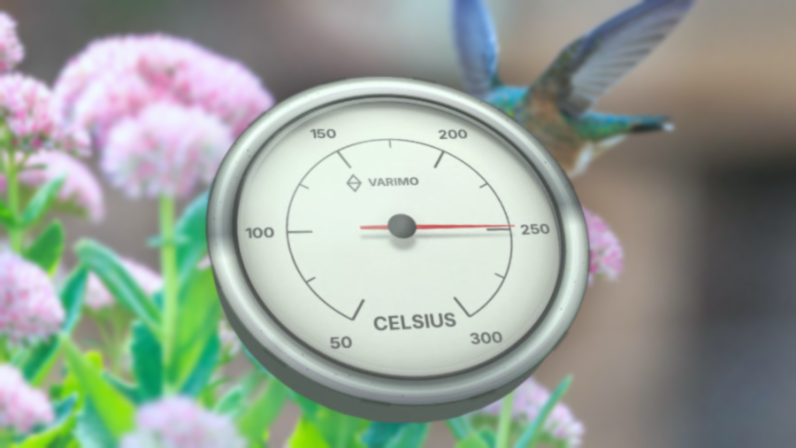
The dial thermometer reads 250 °C
